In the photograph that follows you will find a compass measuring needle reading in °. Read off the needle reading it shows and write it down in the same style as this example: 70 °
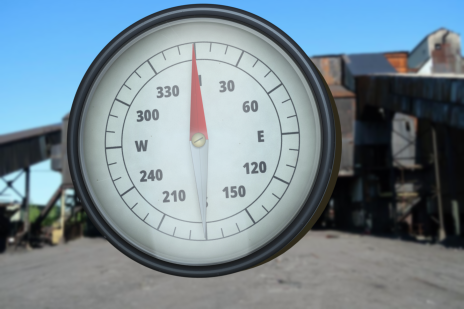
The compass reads 0 °
